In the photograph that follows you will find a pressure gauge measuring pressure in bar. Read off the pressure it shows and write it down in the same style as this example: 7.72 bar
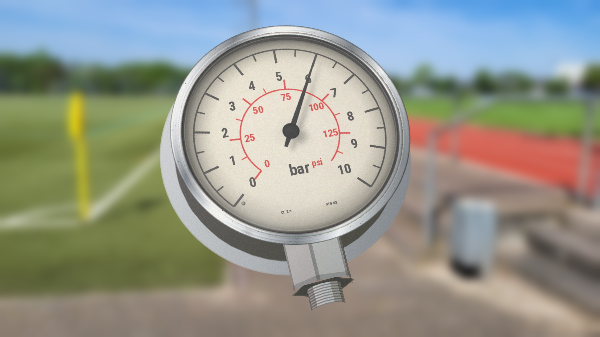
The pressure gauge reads 6 bar
